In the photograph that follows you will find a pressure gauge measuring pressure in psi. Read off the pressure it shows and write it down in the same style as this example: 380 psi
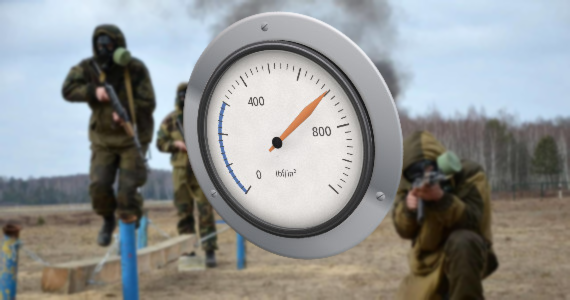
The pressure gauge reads 700 psi
